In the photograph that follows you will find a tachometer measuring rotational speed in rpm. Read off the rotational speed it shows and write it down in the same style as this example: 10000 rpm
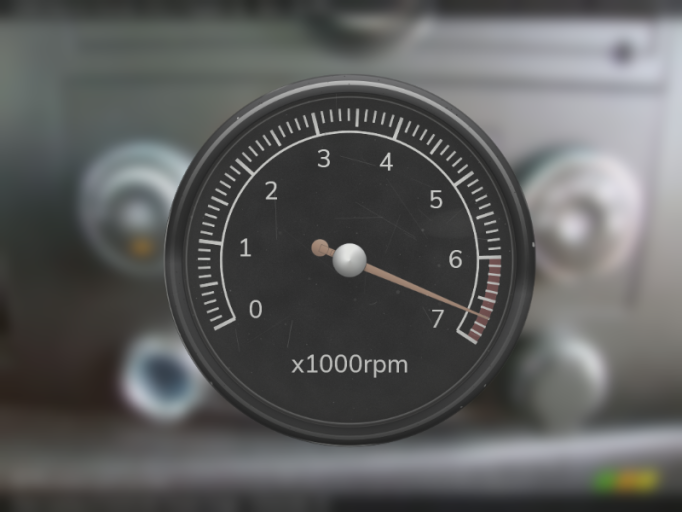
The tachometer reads 6700 rpm
